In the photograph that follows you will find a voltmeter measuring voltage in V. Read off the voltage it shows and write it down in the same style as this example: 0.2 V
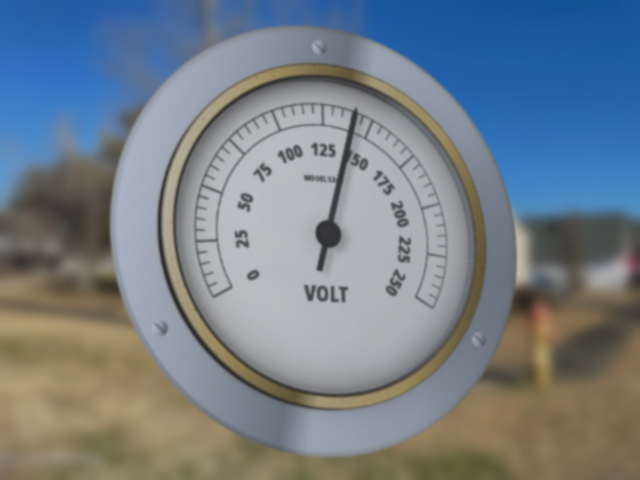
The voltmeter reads 140 V
